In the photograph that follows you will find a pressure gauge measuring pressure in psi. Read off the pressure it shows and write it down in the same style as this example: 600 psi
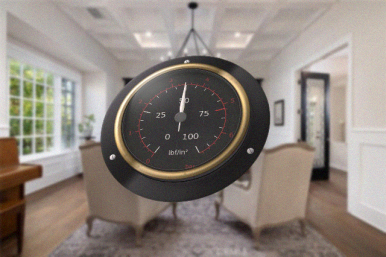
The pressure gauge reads 50 psi
